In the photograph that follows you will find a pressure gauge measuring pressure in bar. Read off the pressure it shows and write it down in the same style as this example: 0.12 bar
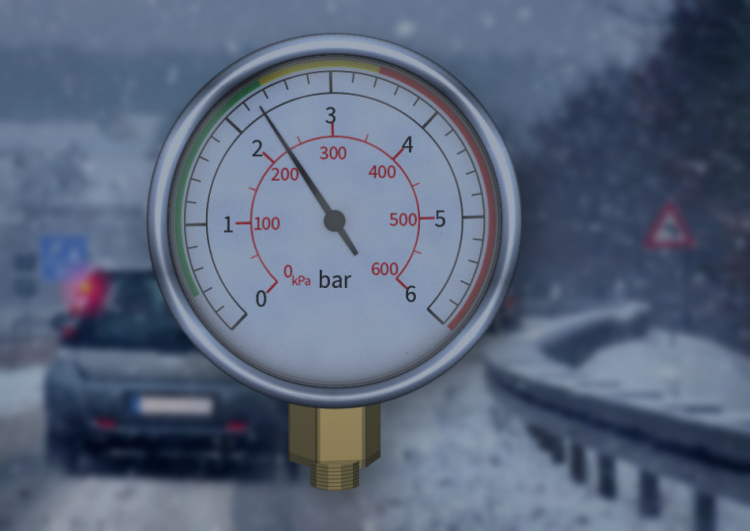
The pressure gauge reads 2.3 bar
